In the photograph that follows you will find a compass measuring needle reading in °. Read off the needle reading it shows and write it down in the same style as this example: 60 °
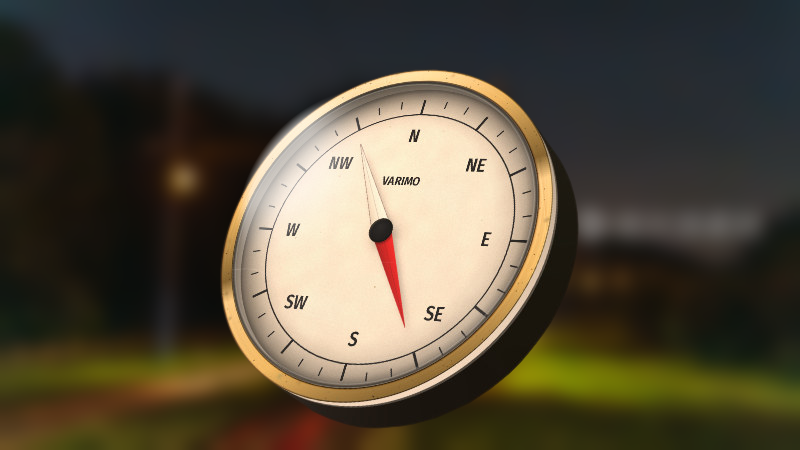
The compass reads 150 °
